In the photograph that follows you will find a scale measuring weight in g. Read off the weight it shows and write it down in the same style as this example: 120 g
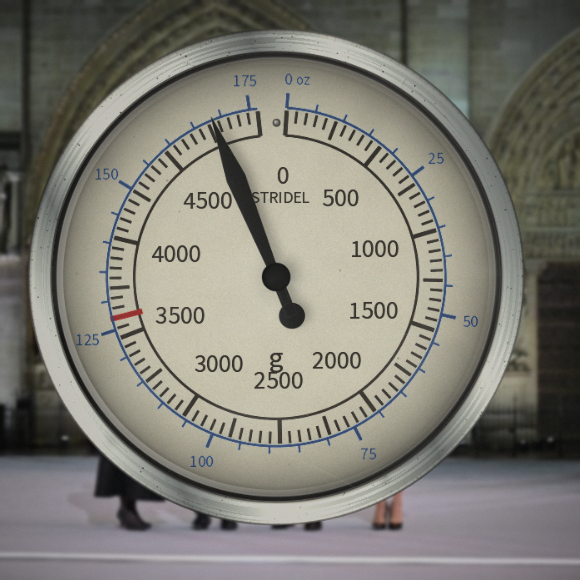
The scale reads 4775 g
